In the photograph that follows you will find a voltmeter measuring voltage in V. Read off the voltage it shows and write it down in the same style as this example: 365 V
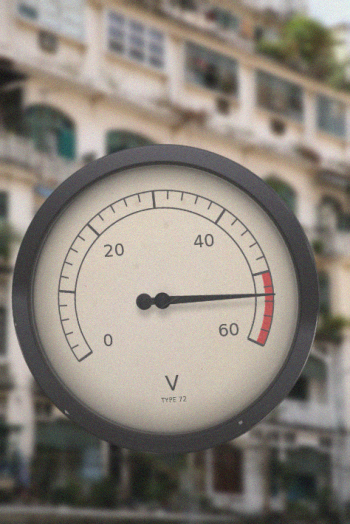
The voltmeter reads 53 V
